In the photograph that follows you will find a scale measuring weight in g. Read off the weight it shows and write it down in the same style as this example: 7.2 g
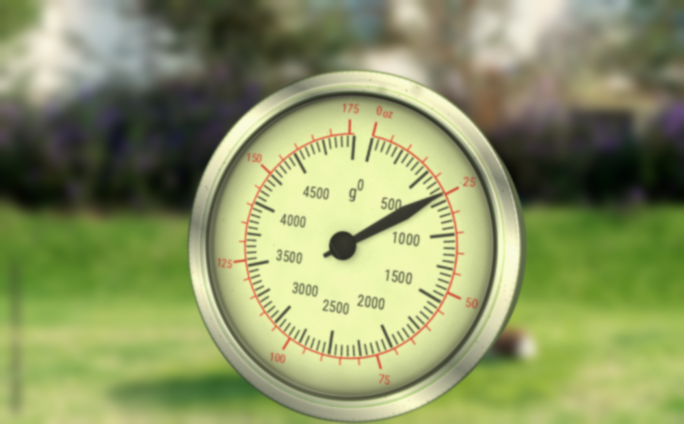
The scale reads 700 g
